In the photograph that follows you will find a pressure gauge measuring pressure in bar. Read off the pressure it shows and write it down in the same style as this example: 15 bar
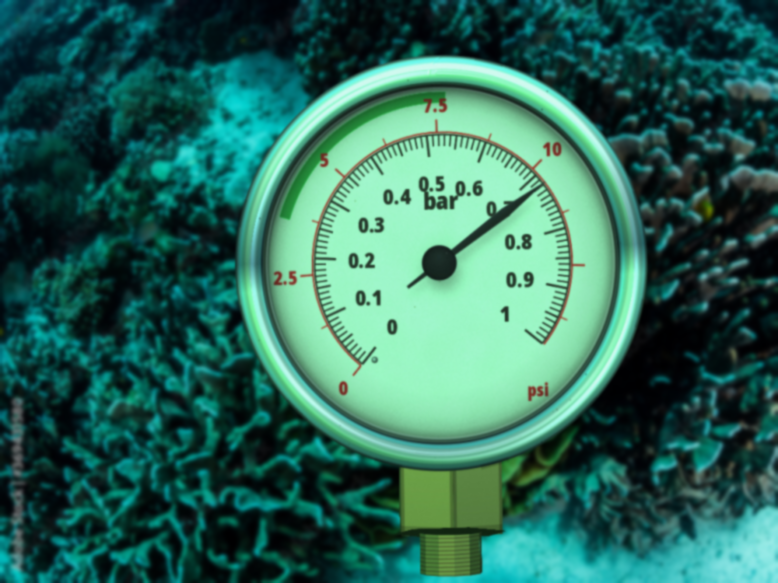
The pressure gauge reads 0.72 bar
